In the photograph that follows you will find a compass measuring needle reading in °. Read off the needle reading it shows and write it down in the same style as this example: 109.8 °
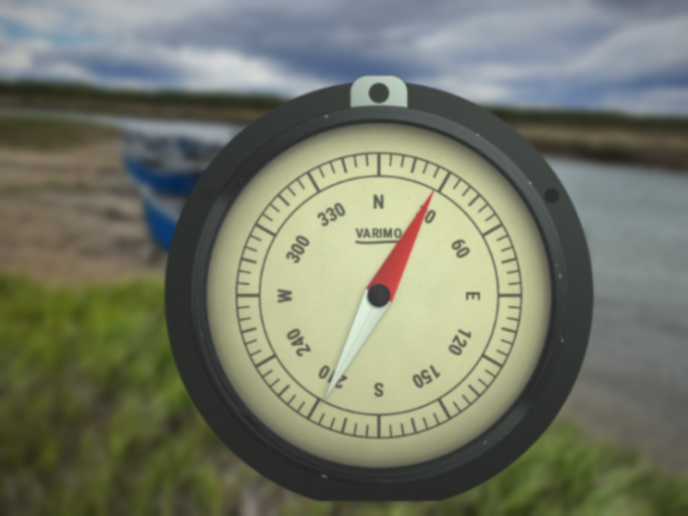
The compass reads 27.5 °
